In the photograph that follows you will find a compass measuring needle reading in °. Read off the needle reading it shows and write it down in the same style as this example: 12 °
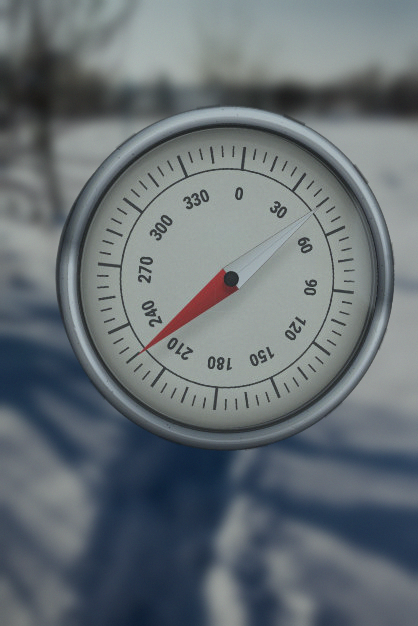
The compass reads 225 °
